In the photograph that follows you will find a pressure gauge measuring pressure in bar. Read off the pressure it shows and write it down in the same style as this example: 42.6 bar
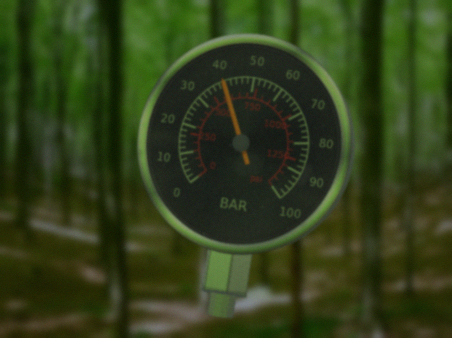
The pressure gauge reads 40 bar
